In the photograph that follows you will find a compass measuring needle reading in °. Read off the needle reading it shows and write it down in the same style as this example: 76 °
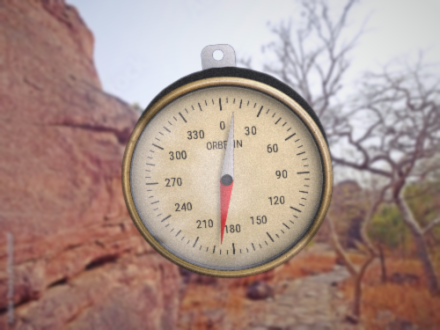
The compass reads 190 °
